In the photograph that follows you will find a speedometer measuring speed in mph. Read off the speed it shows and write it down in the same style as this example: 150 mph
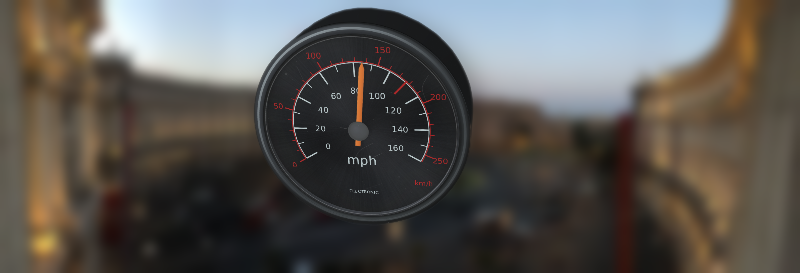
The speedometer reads 85 mph
